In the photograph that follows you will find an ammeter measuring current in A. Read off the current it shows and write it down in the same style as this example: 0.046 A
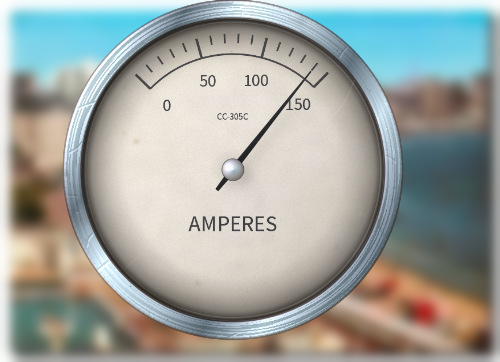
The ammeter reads 140 A
